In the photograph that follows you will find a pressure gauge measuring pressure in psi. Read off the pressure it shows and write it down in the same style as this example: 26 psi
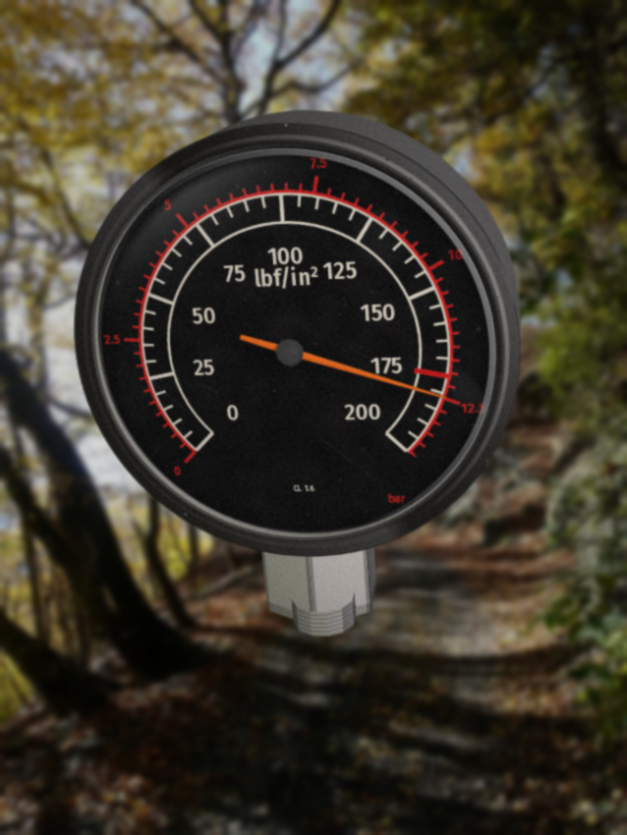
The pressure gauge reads 180 psi
